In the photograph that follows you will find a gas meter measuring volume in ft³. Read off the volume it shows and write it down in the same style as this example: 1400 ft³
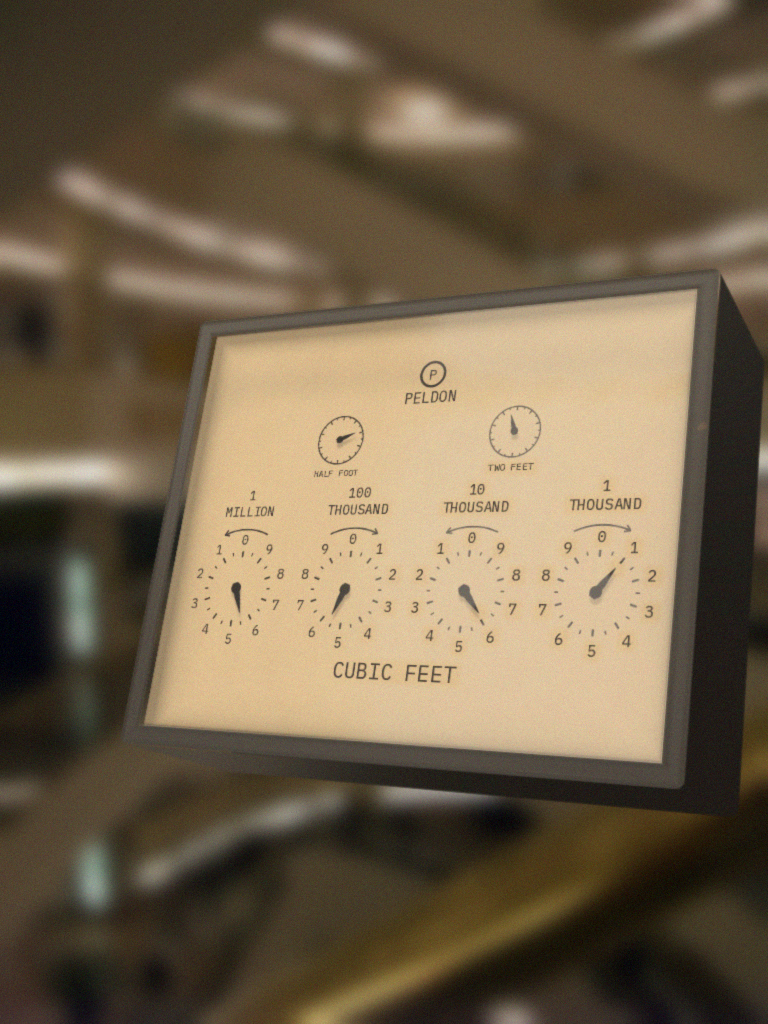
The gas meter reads 556100 ft³
